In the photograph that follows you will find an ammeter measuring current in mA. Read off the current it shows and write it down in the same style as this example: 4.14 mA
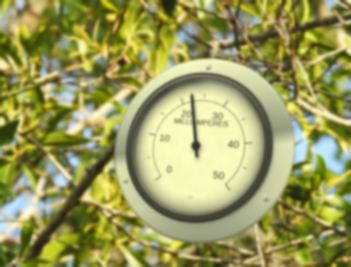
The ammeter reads 22.5 mA
